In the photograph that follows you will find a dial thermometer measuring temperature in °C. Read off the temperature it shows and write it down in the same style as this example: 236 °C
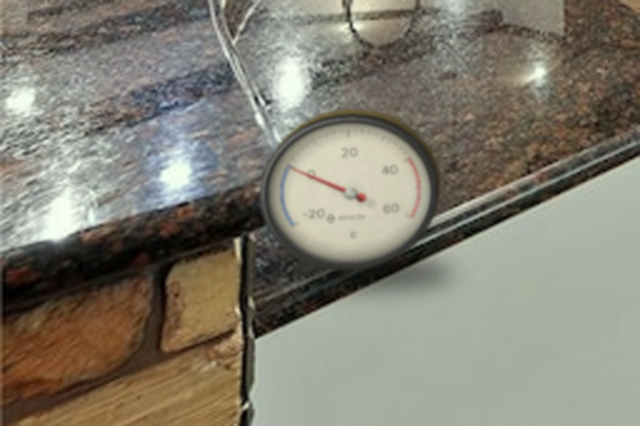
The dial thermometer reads 0 °C
